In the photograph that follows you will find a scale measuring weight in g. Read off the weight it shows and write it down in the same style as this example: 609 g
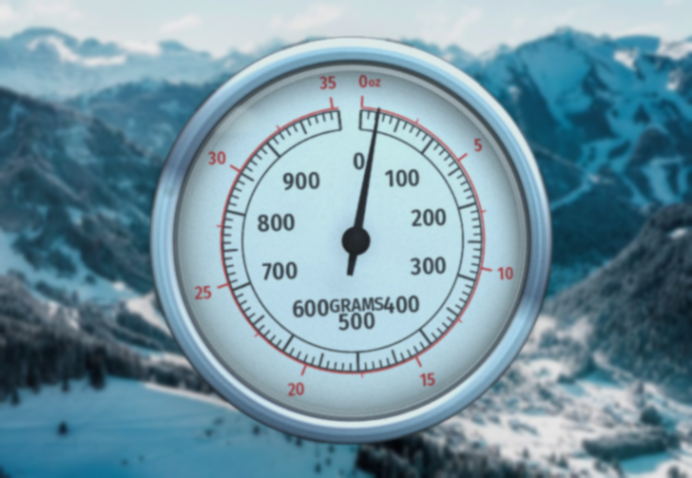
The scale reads 20 g
